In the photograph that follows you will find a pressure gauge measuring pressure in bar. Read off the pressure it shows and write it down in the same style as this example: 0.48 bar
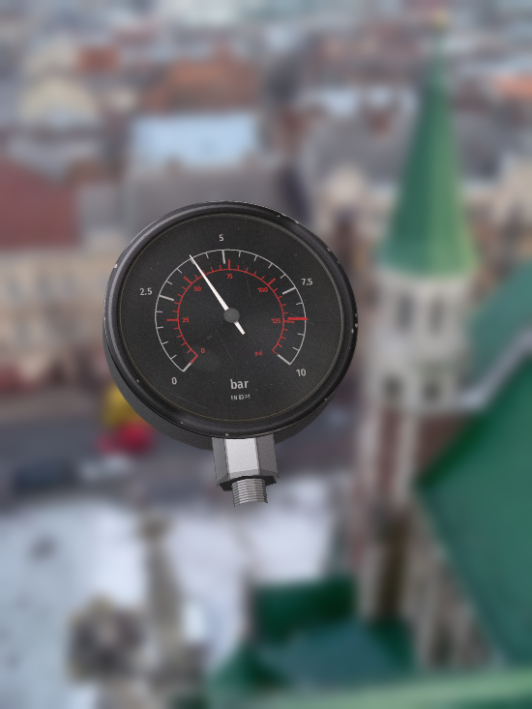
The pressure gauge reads 4 bar
